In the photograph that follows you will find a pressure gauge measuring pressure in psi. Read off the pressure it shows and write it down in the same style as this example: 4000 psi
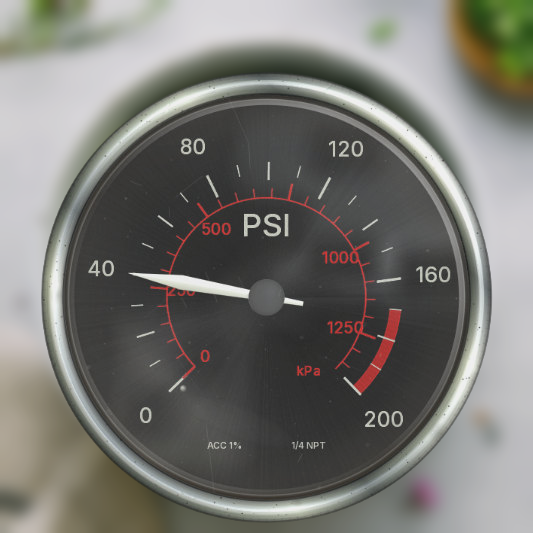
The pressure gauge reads 40 psi
